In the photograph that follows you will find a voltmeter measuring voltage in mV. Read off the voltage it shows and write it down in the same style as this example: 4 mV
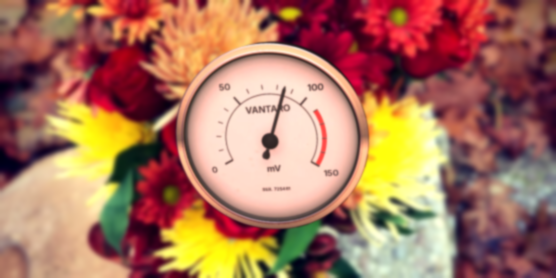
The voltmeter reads 85 mV
